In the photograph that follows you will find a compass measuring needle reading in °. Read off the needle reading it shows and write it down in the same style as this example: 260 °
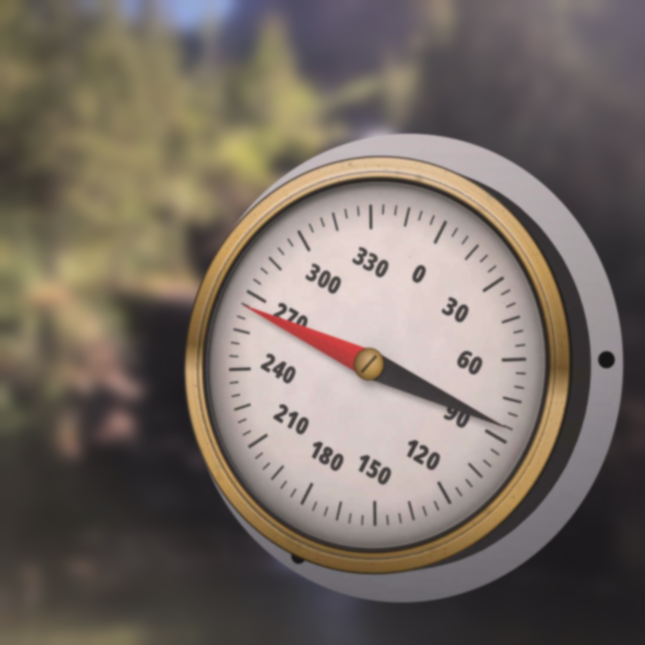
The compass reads 265 °
